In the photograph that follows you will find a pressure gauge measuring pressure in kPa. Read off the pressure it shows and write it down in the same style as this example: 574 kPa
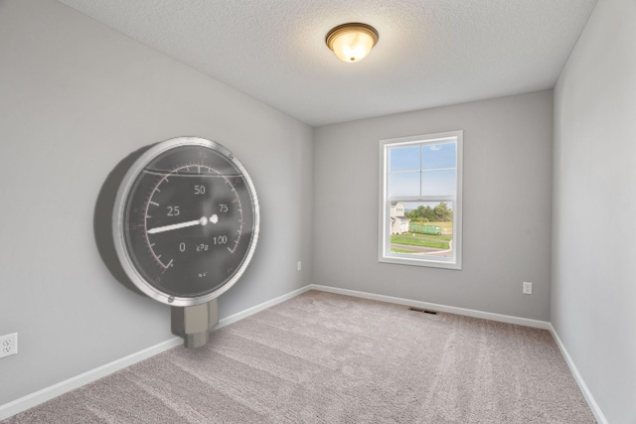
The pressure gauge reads 15 kPa
